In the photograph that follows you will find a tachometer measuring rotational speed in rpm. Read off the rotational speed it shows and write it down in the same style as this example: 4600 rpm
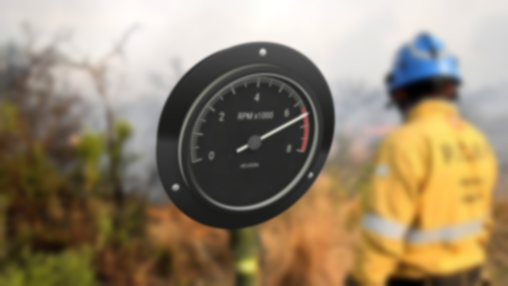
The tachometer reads 6500 rpm
